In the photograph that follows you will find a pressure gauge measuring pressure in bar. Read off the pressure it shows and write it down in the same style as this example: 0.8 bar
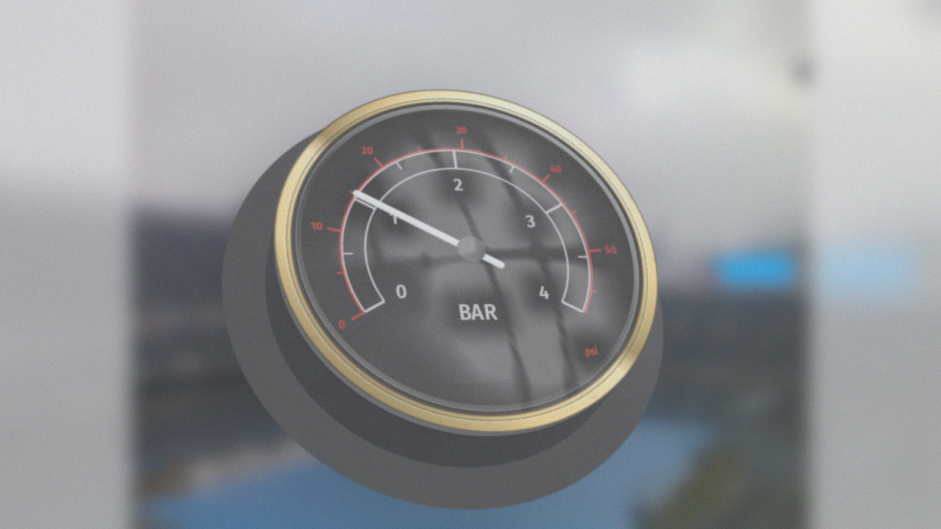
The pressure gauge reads 1 bar
